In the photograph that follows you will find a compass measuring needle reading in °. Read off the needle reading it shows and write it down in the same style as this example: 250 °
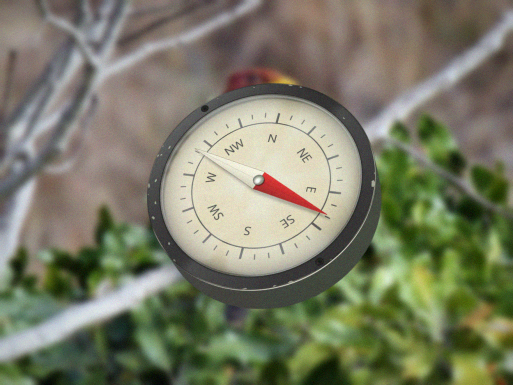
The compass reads 110 °
